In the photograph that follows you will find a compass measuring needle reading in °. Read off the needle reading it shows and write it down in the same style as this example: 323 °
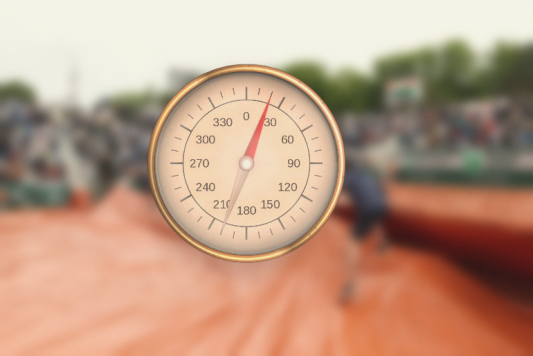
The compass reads 20 °
